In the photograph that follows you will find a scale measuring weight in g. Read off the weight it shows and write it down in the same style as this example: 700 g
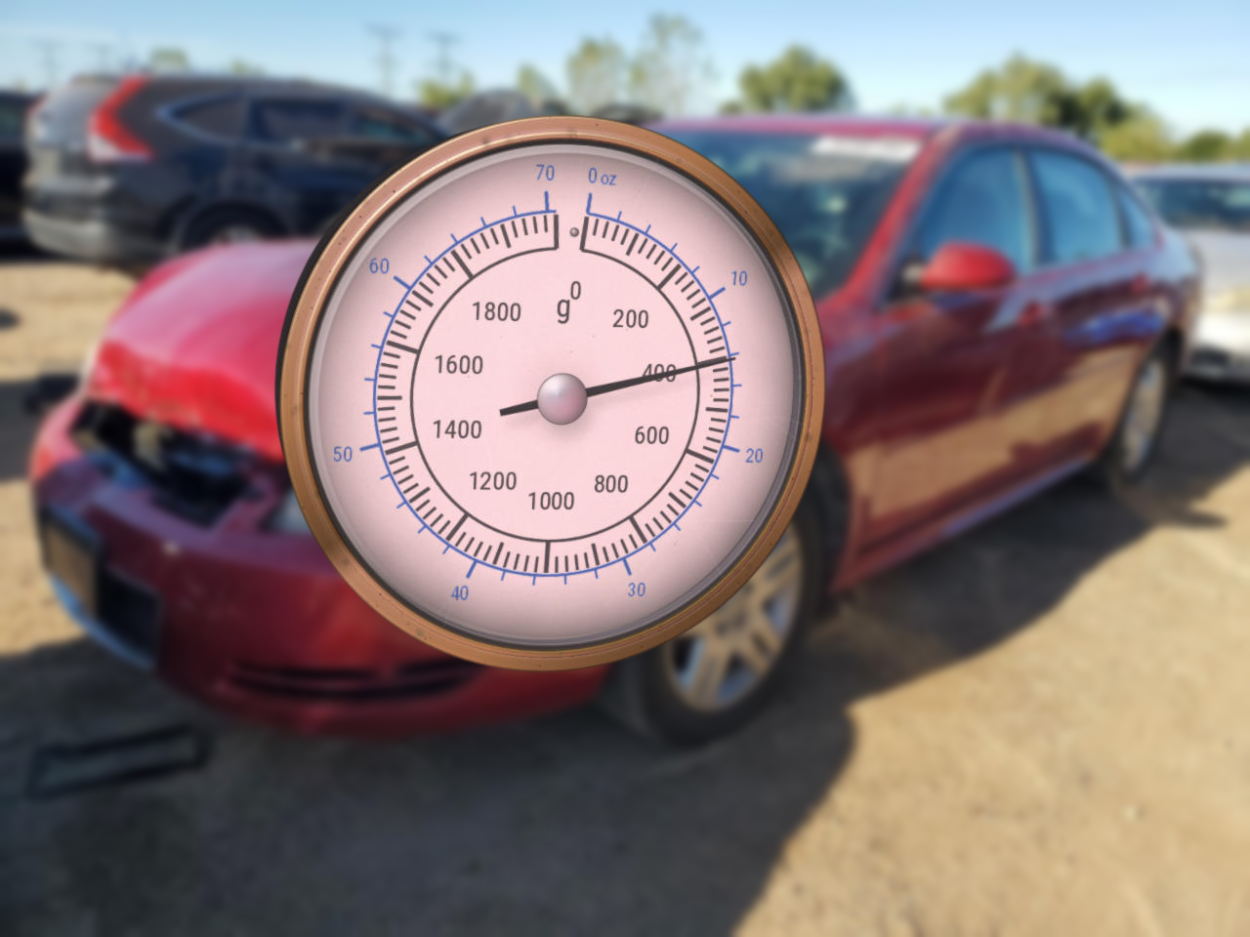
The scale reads 400 g
